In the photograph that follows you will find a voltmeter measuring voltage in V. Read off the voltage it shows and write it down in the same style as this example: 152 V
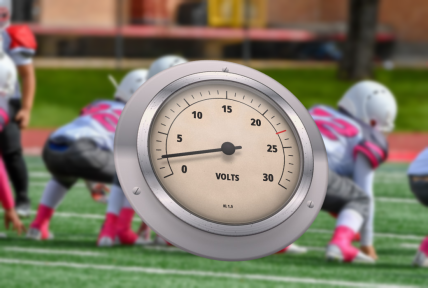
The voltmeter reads 2 V
